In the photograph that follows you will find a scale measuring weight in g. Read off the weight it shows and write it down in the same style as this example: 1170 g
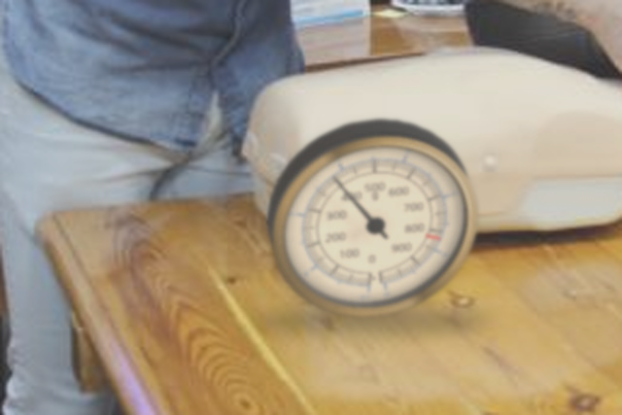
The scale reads 400 g
